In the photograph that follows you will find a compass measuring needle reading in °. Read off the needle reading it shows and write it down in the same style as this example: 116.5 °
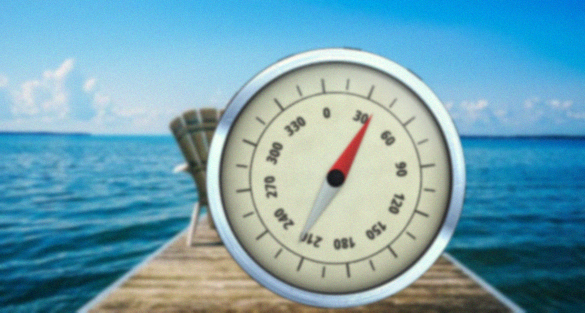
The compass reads 37.5 °
